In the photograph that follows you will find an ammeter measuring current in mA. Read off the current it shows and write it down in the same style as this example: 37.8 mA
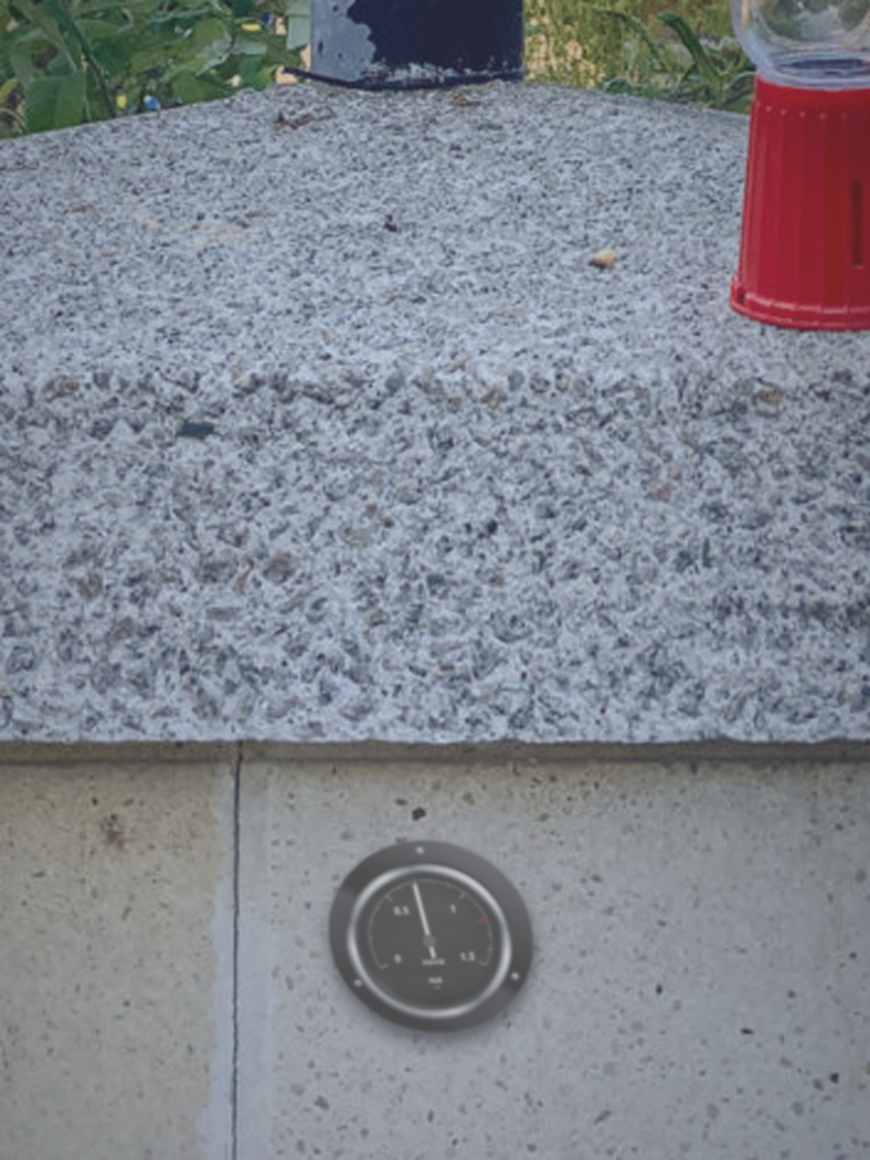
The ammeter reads 0.7 mA
